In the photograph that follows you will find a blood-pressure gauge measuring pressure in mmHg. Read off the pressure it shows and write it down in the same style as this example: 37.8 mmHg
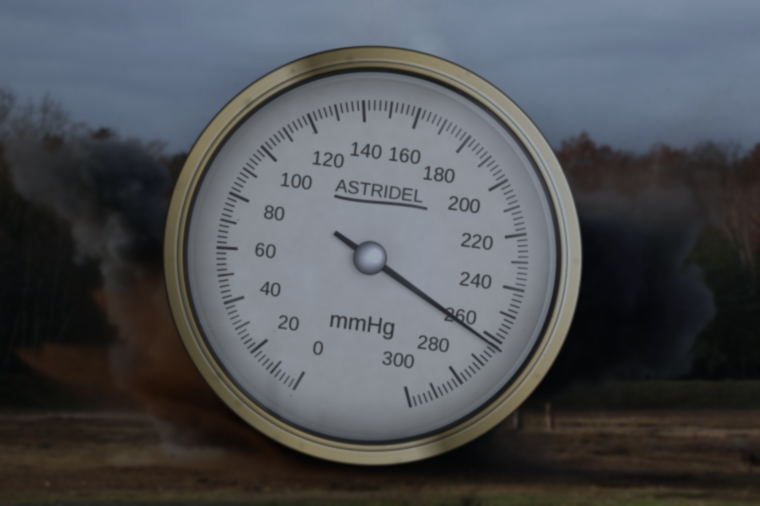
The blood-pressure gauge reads 262 mmHg
